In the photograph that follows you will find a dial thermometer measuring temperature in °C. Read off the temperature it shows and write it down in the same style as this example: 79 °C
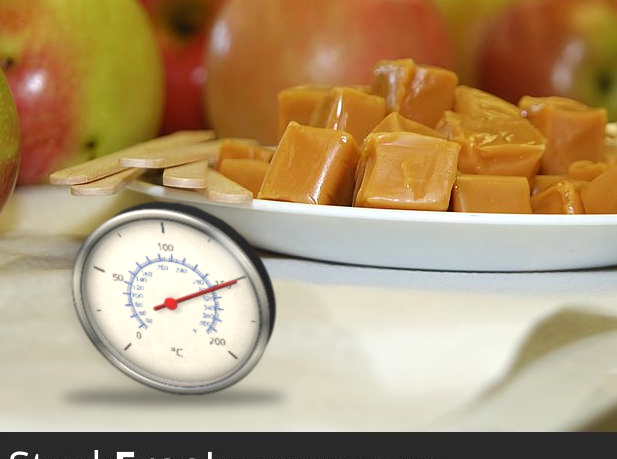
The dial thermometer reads 150 °C
